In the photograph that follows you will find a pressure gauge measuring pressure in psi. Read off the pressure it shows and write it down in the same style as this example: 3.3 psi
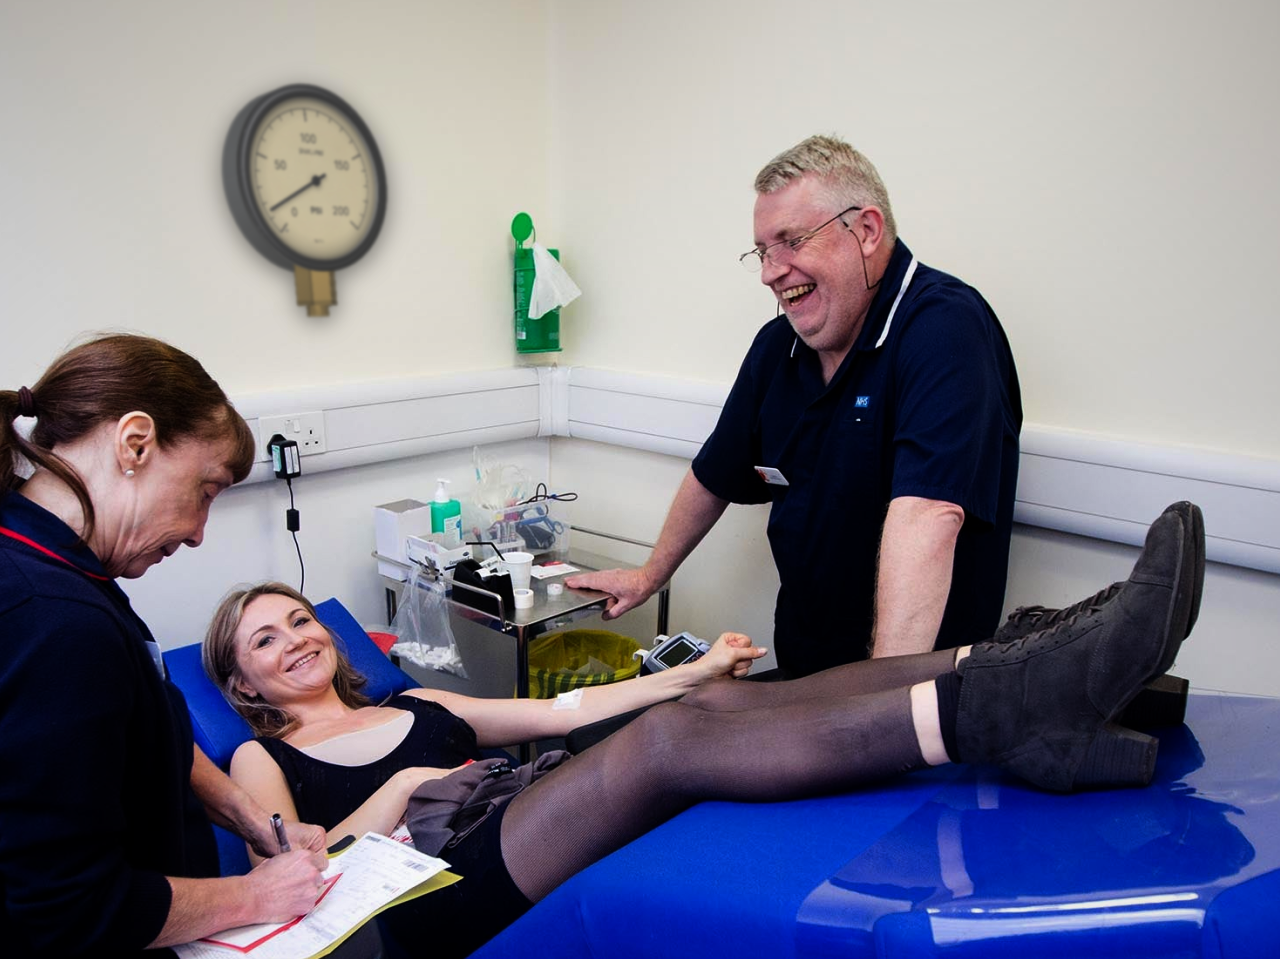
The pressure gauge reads 15 psi
